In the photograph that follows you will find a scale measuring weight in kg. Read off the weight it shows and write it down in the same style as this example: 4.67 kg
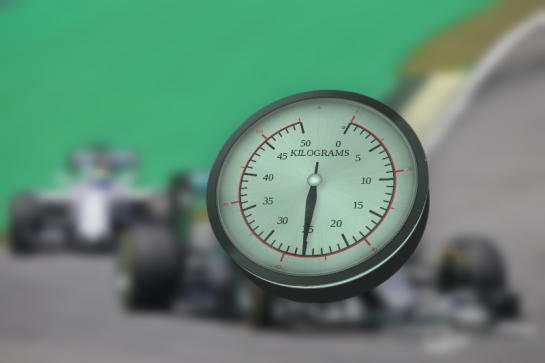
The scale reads 25 kg
